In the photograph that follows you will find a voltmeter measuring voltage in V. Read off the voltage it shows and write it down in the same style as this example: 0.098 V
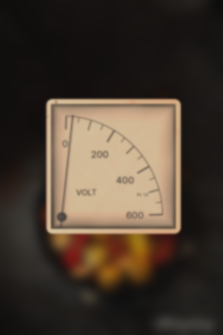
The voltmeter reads 25 V
